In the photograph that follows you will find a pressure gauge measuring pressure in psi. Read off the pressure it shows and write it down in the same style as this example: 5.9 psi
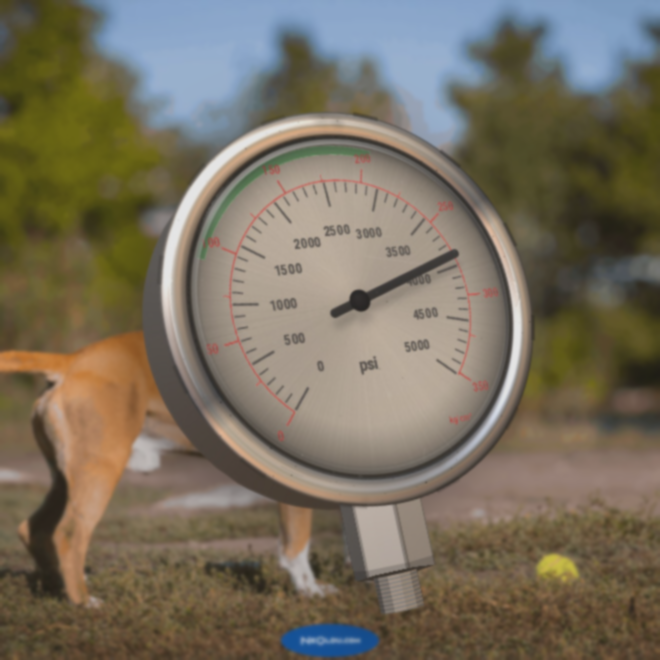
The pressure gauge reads 3900 psi
